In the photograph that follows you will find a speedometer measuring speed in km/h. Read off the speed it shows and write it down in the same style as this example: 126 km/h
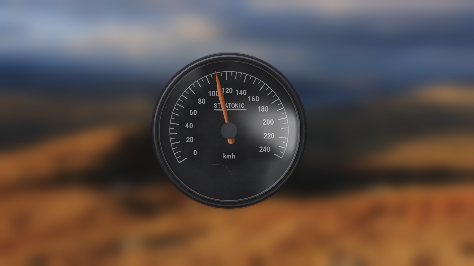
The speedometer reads 110 km/h
